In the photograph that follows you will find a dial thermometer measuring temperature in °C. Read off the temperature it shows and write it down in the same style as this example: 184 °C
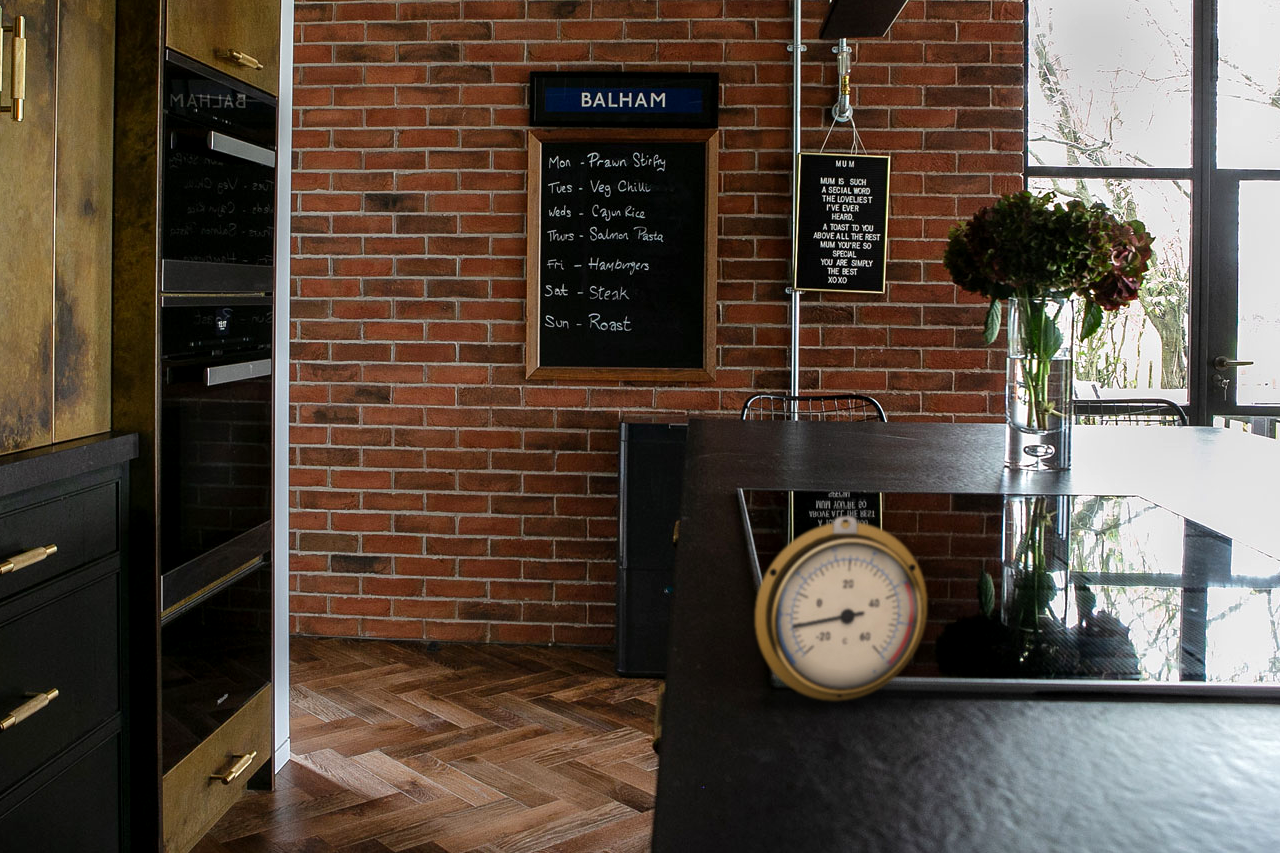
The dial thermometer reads -10 °C
